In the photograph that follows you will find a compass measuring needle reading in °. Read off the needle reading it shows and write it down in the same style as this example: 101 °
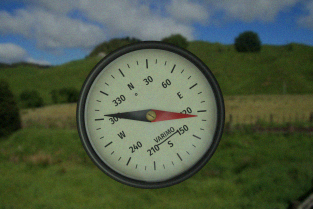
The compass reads 125 °
